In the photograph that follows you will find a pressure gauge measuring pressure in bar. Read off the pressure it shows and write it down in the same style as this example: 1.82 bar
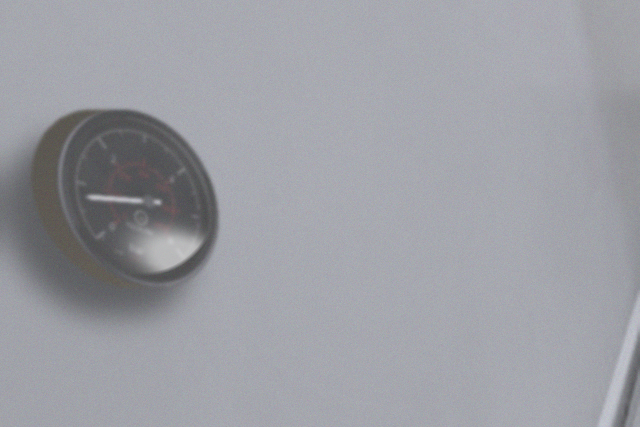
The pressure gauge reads 0.75 bar
